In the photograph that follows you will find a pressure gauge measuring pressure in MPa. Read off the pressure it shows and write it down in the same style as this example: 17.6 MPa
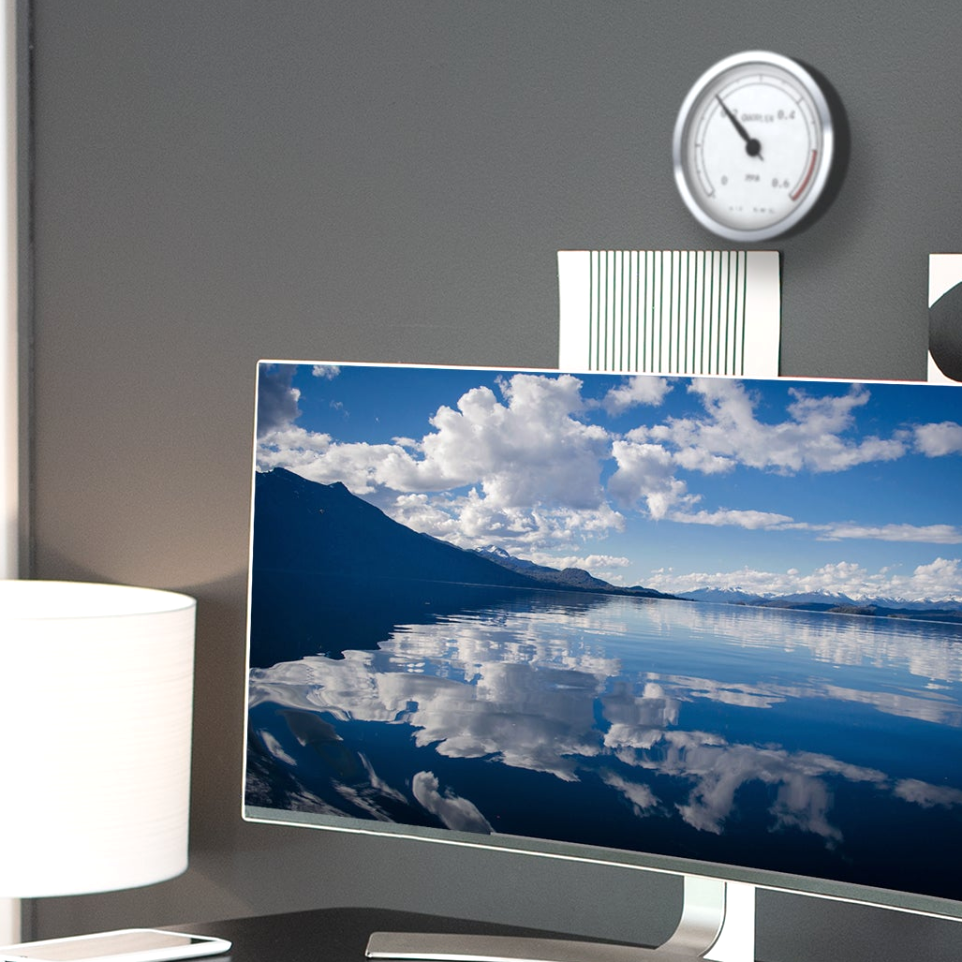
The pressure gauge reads 0.2 MPa
